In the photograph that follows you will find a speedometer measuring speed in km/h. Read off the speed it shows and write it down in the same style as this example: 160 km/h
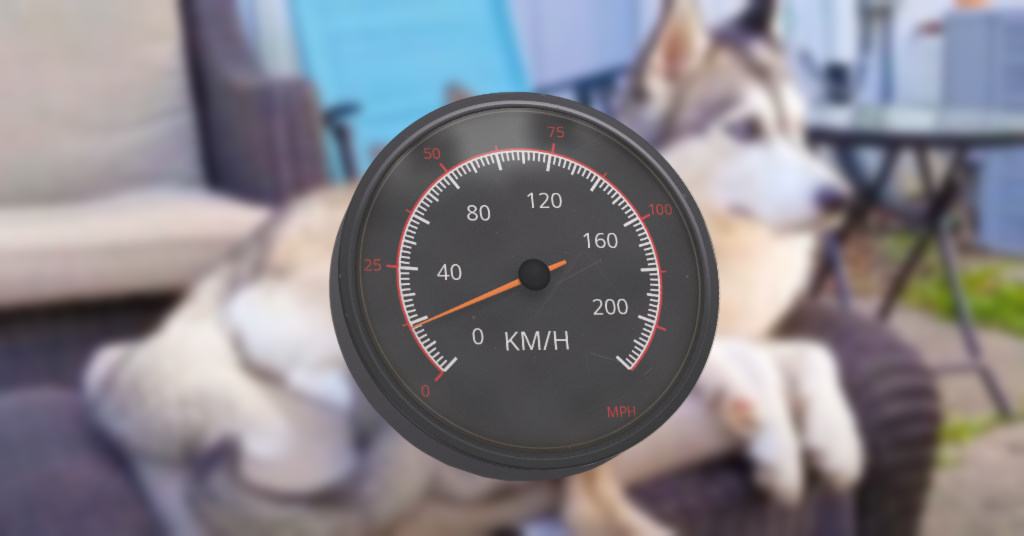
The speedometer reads 18 km/h
